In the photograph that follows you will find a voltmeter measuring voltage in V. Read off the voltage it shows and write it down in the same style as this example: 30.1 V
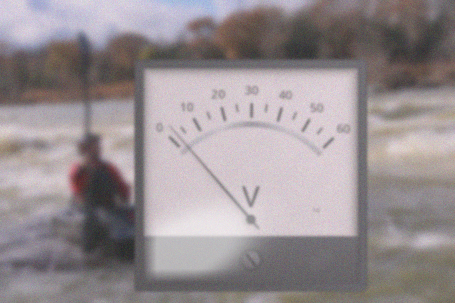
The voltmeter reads 2.5 V
